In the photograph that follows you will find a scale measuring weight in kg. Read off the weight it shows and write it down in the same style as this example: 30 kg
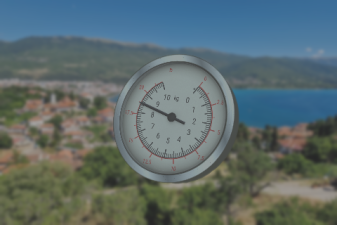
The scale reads 8.5 kg
